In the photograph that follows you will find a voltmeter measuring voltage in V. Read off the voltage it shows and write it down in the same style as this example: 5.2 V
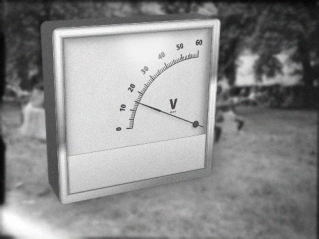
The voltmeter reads 15 V
